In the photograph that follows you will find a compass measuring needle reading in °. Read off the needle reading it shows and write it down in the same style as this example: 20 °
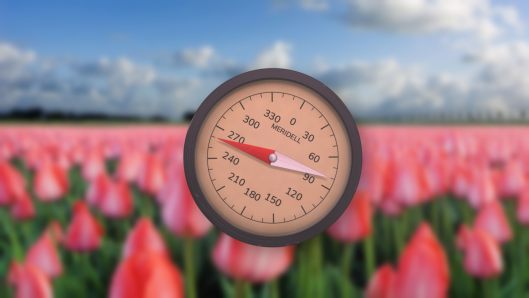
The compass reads 260 °
